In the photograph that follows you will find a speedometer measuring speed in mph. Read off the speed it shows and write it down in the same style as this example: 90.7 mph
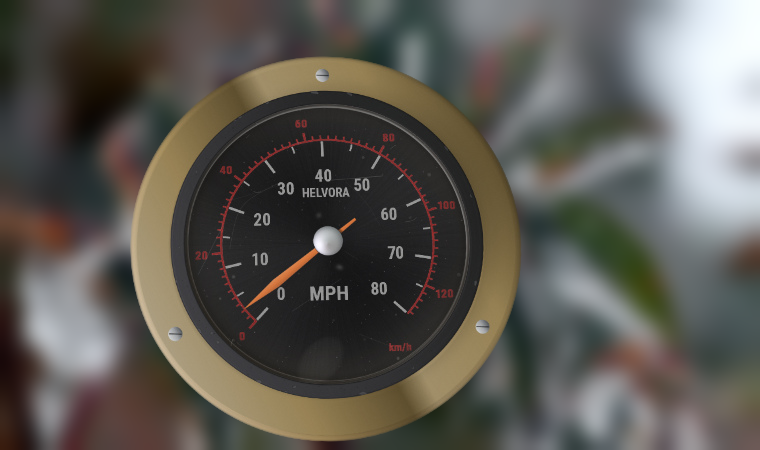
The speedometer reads 2.5 mph
